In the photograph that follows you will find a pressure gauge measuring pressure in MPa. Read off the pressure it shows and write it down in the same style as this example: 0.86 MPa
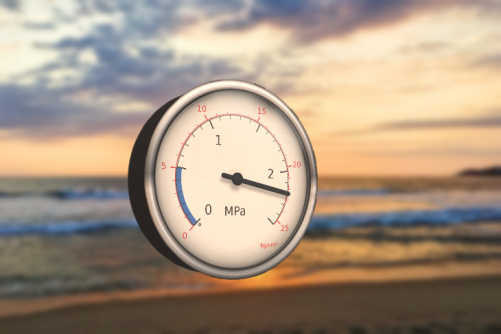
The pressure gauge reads 2.2 MPa
